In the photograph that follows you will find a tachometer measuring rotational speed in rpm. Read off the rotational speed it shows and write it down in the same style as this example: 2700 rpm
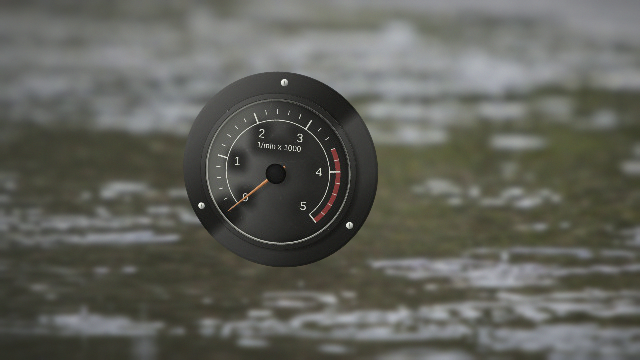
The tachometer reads 0 rpm
